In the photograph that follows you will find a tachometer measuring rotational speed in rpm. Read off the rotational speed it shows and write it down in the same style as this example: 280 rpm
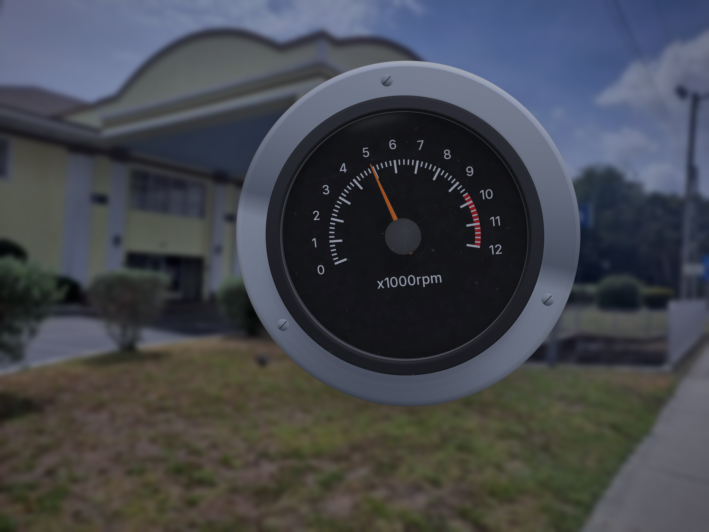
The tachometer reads 5000 rpm
